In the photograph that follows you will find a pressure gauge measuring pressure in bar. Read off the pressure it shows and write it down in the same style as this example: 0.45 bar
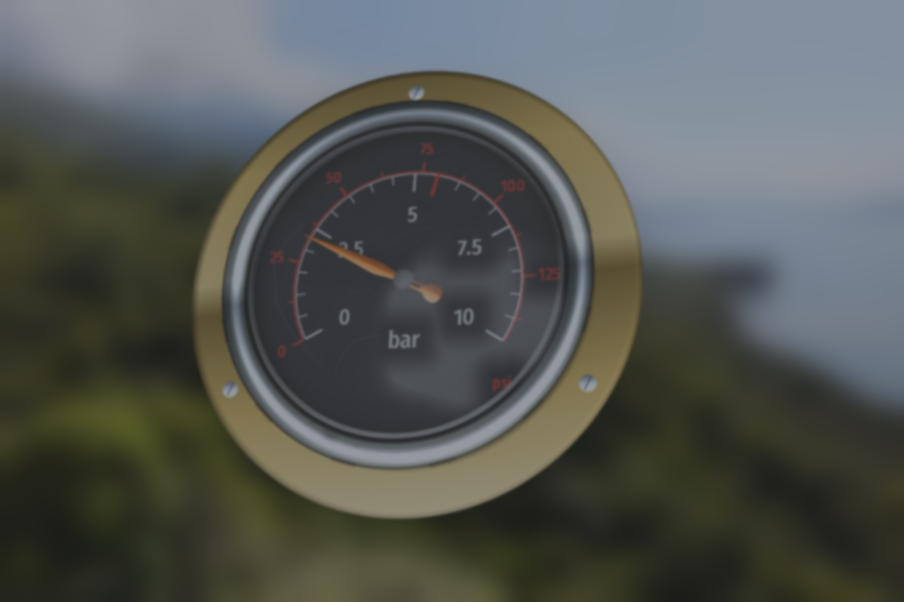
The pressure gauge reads 2.25 bar
